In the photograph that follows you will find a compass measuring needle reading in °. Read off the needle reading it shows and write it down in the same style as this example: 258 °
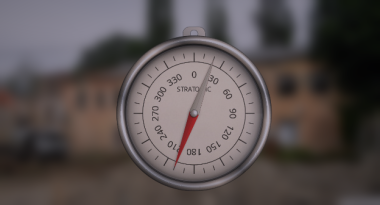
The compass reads 200 °
